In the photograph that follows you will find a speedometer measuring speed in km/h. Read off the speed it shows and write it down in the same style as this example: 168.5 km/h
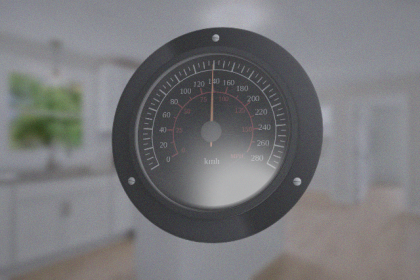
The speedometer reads 140 km/h
